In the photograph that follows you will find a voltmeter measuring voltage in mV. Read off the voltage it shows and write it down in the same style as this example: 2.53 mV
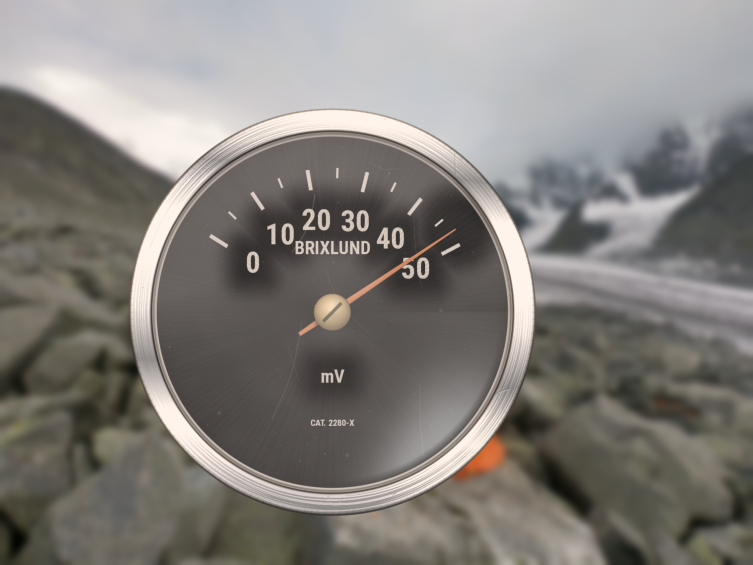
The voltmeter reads 47.5 mV
